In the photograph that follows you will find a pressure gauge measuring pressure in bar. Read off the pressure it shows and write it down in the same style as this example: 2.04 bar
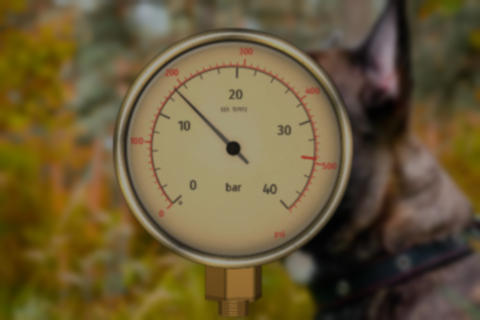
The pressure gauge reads 13 bar
